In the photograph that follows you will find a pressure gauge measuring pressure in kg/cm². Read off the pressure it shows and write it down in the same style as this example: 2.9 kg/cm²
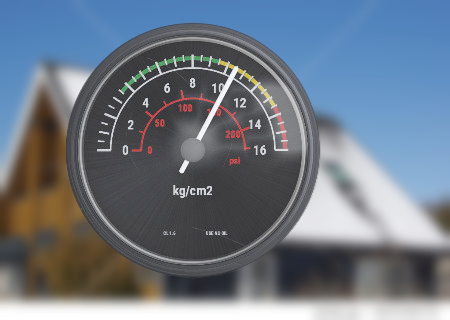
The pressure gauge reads 10.5 kg/cm²
